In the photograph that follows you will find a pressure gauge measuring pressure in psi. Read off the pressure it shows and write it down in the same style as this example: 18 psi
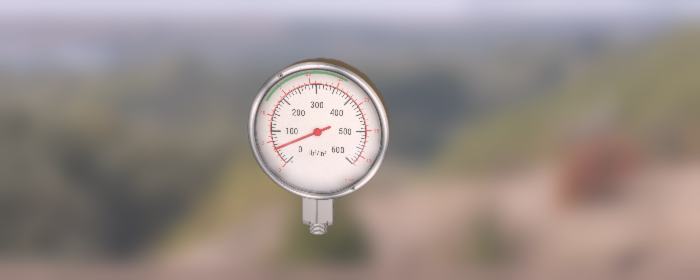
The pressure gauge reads 50 psi
